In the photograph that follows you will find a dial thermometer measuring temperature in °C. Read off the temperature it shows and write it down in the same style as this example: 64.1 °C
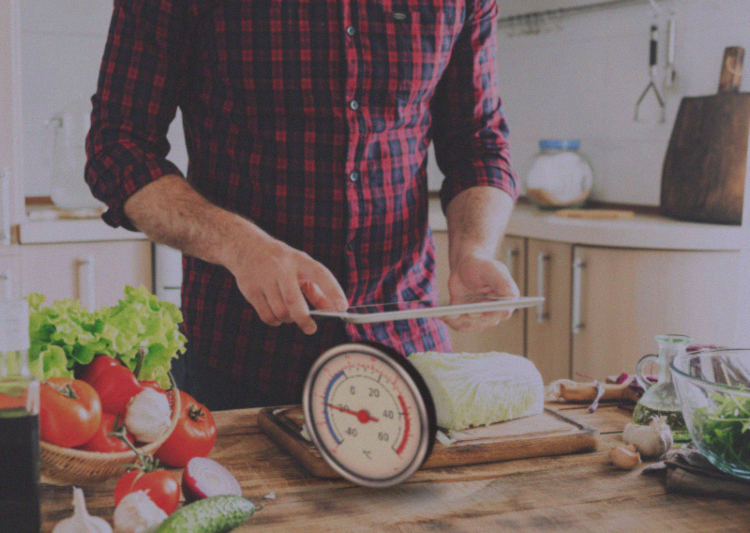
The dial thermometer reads -20 °C
